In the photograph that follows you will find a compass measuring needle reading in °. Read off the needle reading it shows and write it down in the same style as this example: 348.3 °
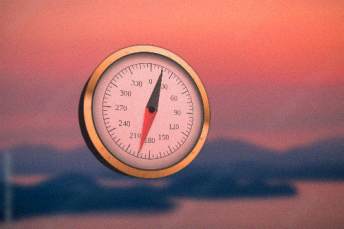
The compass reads 195 °
